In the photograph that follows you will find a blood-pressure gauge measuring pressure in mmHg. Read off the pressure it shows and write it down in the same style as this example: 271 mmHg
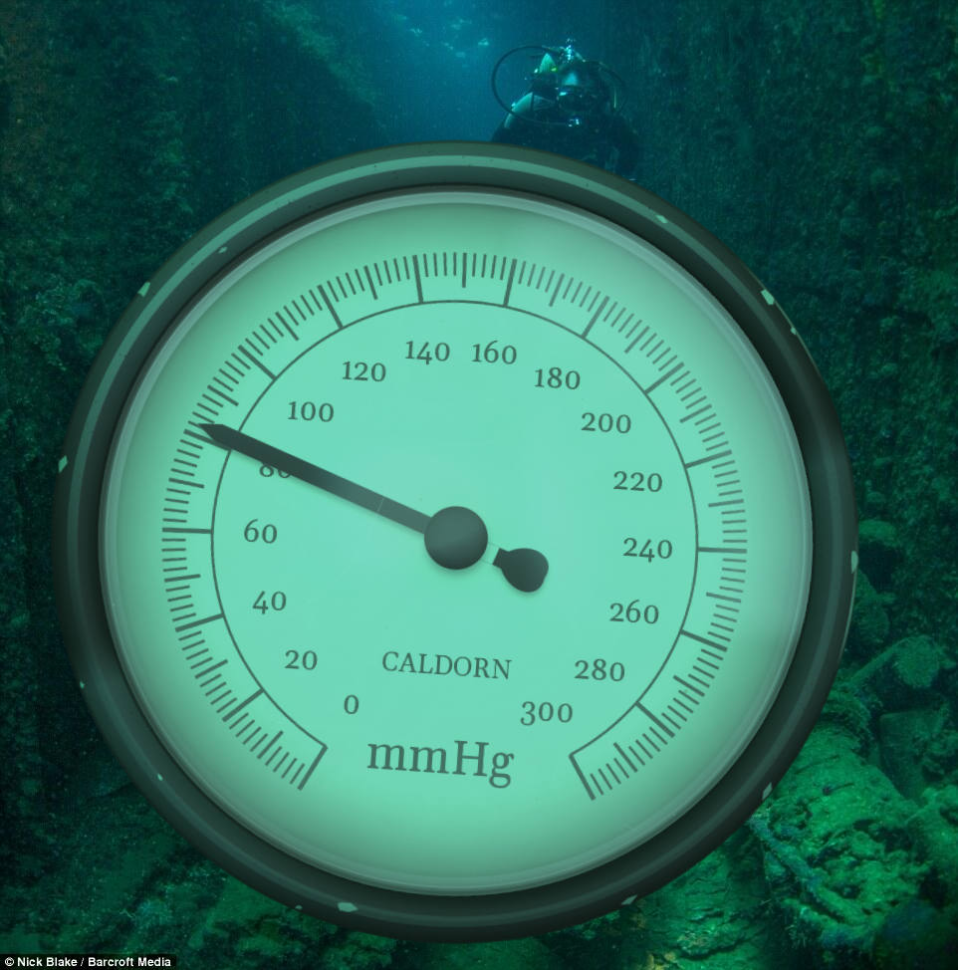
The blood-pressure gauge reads 82 mmHg
